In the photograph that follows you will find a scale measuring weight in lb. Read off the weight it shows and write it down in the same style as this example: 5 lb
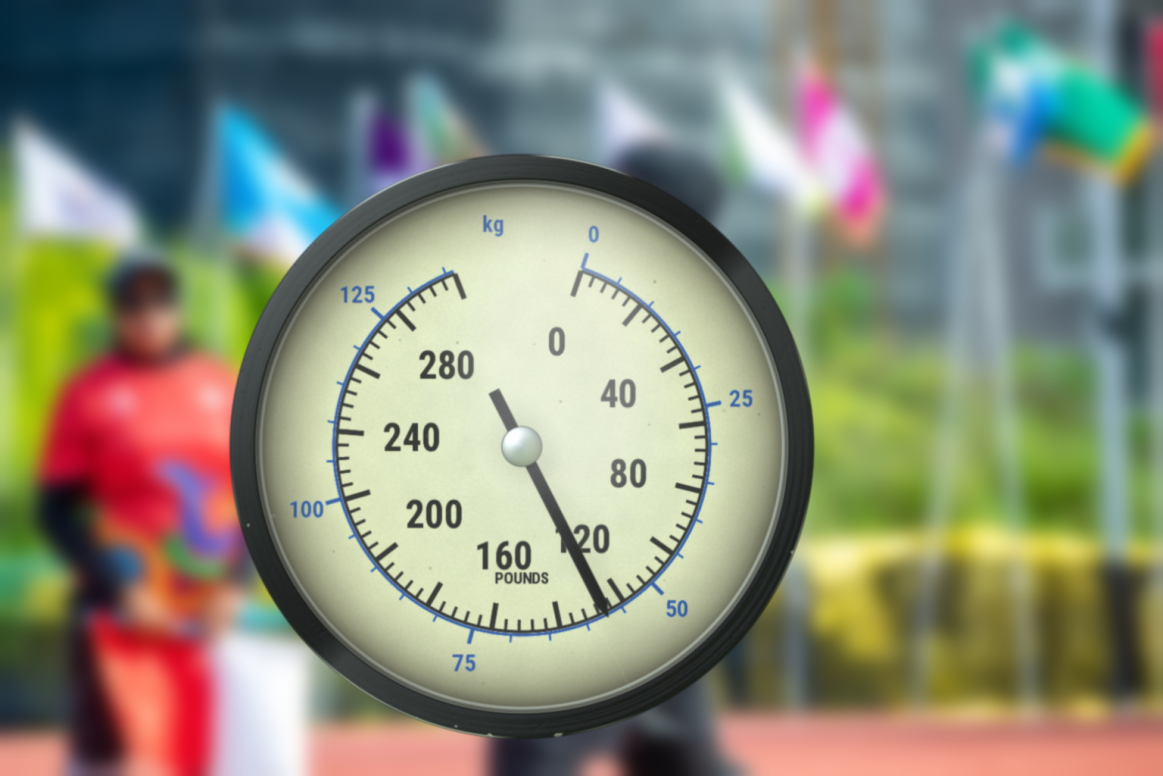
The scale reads 126 lb
